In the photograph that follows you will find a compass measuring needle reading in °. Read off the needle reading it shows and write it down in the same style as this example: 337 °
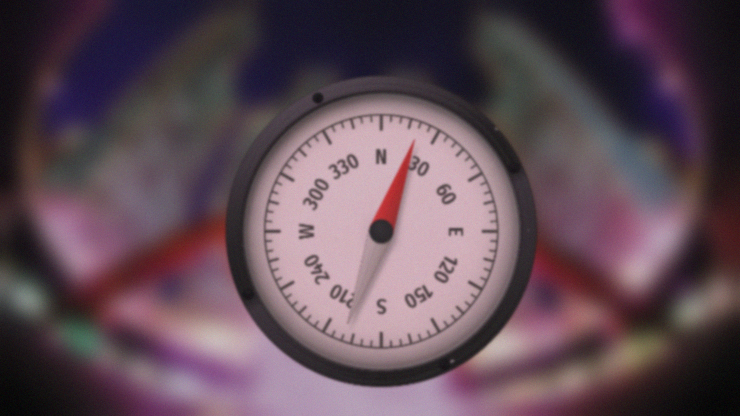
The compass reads 20 °
